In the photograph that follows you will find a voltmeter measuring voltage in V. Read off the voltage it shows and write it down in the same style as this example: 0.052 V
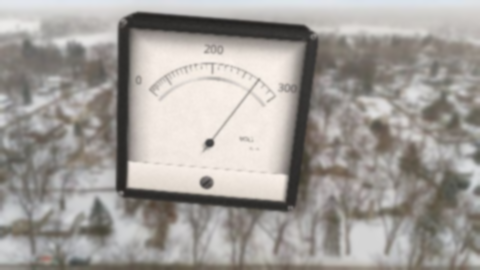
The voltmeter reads 270 V
